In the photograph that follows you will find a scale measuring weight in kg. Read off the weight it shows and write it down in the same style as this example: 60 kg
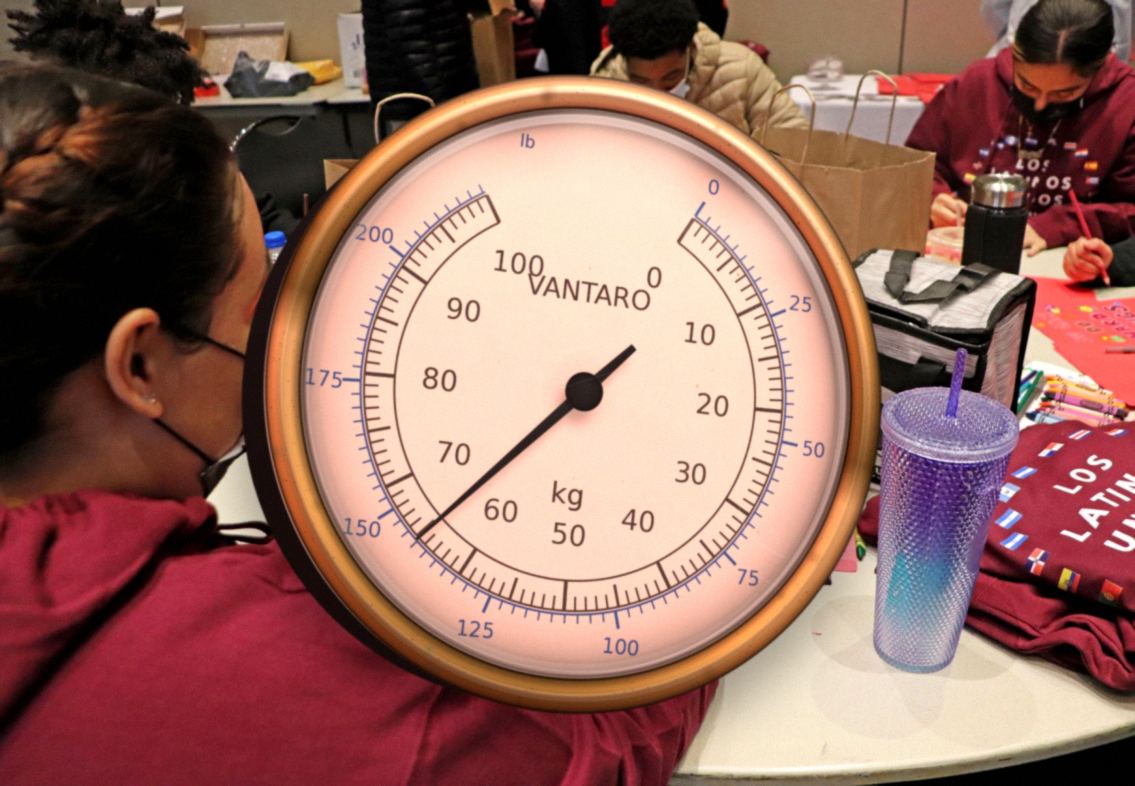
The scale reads 65 kg
